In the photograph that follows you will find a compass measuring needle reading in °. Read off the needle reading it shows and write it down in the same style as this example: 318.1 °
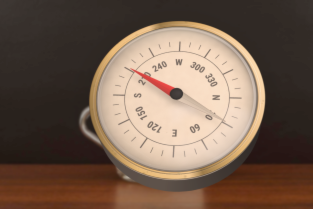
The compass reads 210 °
